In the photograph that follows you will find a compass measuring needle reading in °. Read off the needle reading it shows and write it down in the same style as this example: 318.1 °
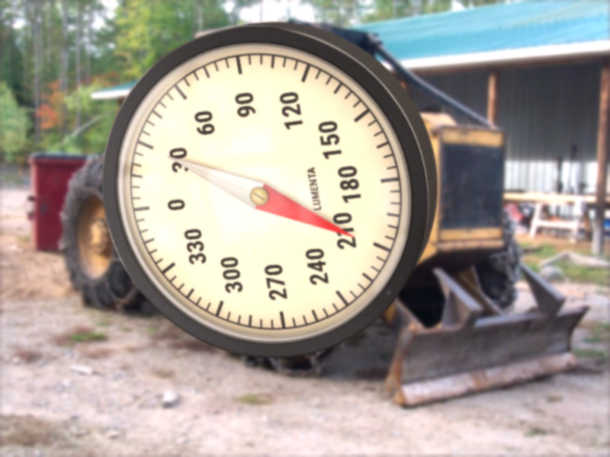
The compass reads 210 °
